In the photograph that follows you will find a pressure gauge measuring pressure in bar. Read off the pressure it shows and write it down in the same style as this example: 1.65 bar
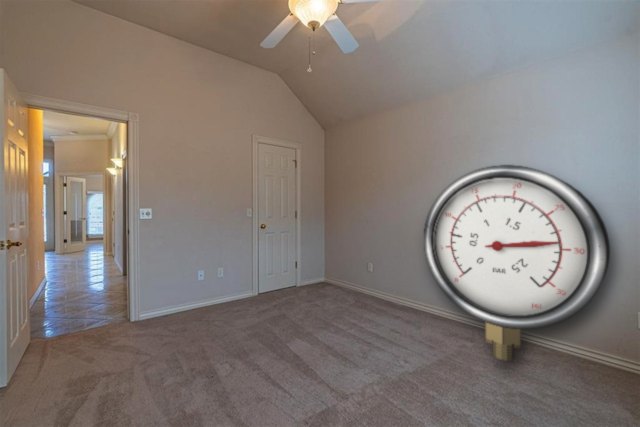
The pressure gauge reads 2 bar
